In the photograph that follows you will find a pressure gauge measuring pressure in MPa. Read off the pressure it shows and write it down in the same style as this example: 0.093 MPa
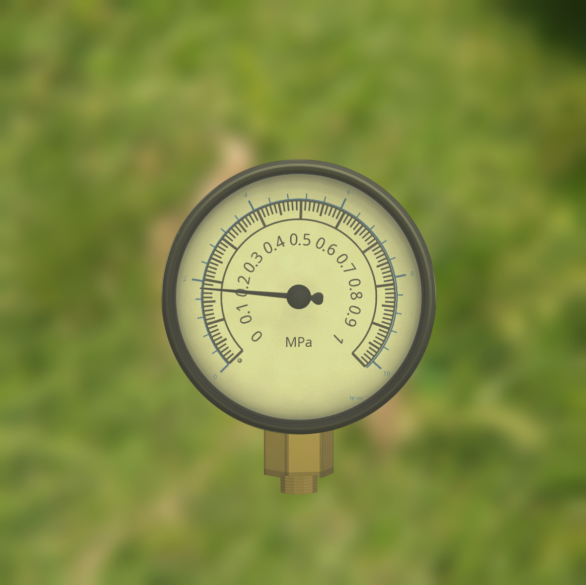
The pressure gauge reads 0.18 MPa
